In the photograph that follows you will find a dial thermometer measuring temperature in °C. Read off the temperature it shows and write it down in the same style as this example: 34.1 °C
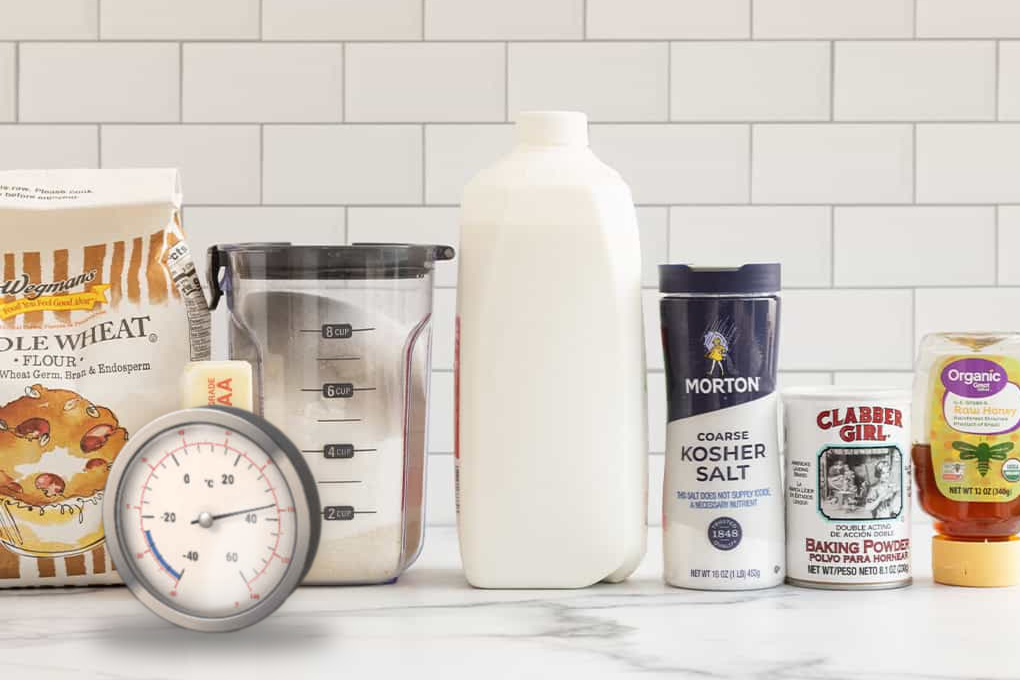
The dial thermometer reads 36 °C
